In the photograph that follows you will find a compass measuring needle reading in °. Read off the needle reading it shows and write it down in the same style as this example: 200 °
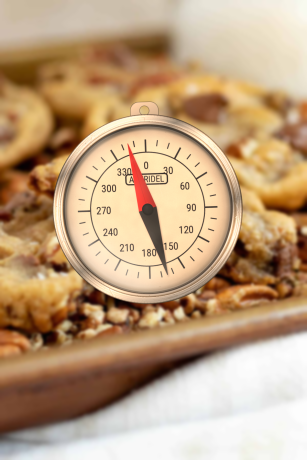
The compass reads 345 °
